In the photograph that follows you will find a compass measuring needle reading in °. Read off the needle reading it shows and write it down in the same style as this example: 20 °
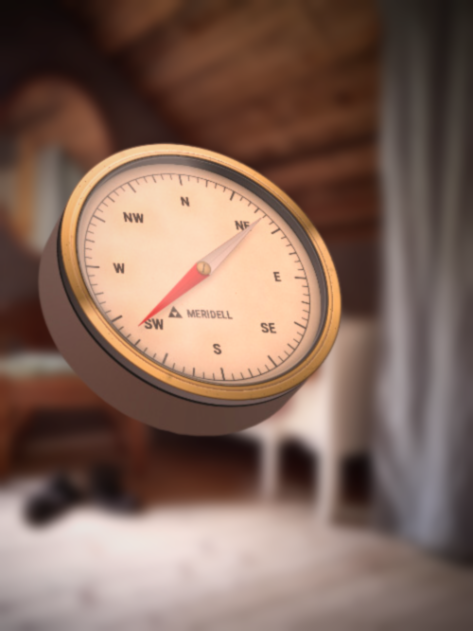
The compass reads 230 °
